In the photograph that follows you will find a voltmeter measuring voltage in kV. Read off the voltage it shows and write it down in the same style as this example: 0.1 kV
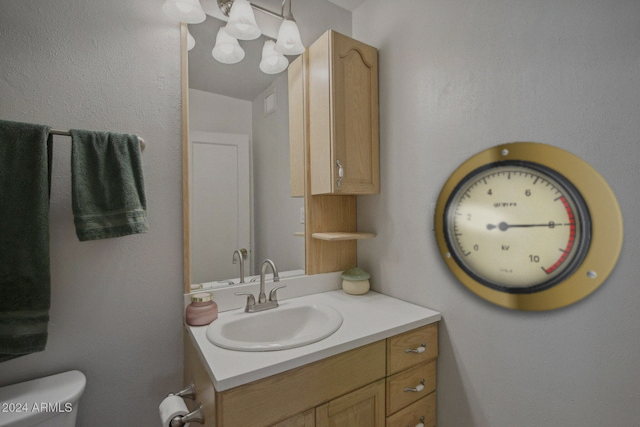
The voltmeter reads 8 kV
